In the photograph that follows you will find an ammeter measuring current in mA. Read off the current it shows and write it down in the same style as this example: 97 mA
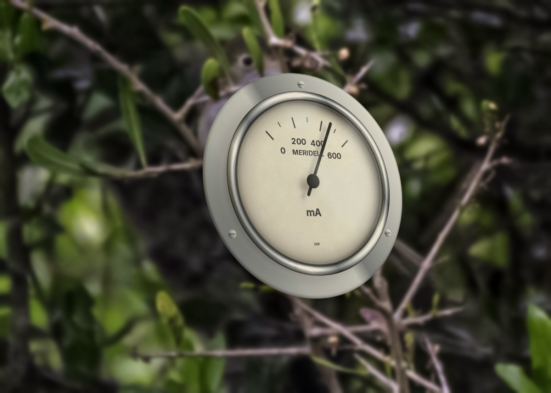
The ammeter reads 450 mA
